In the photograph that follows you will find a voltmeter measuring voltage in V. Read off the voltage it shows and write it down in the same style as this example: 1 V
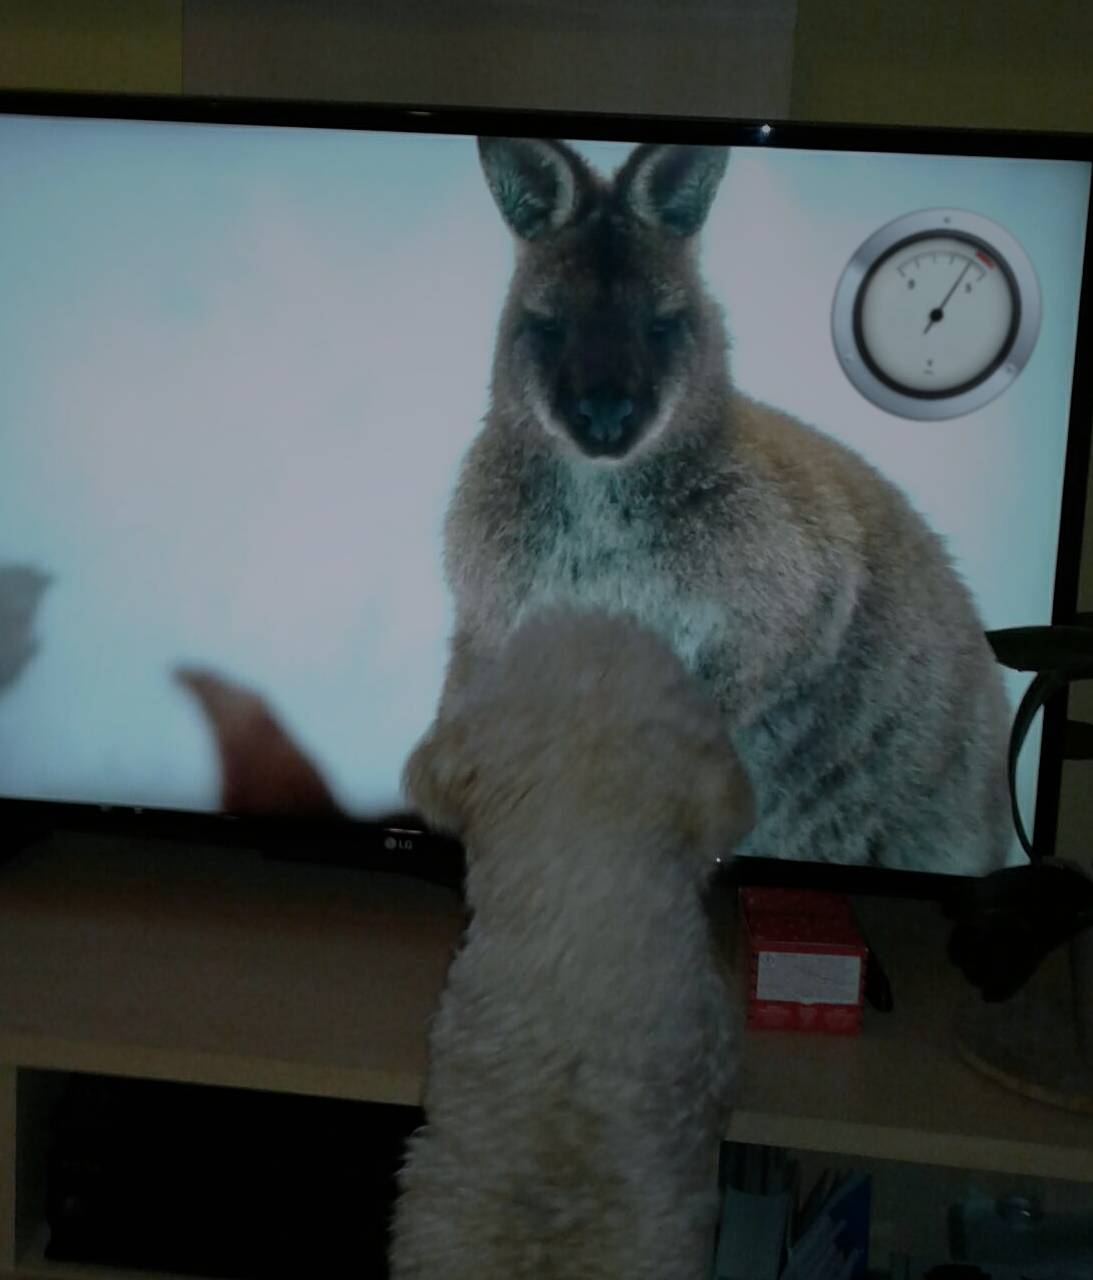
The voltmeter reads 4 V
